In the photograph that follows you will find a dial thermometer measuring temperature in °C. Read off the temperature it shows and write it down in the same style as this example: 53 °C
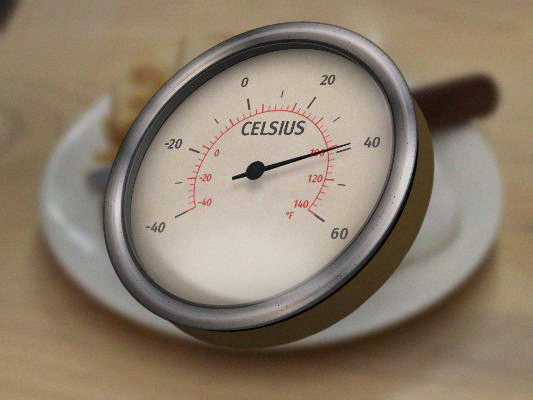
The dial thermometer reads 40 °C
